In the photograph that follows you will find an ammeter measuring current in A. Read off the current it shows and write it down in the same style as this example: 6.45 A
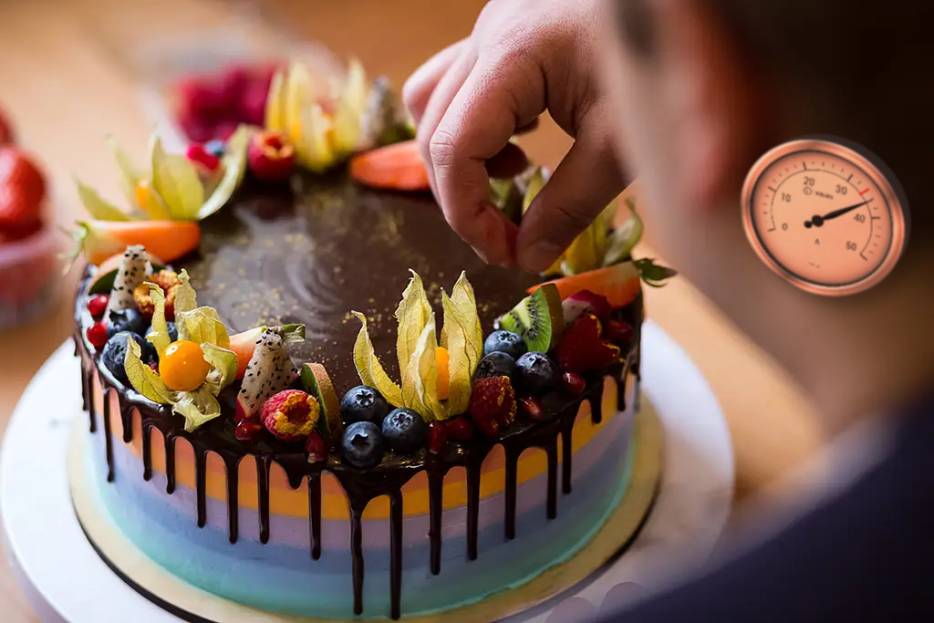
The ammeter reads 36 A
